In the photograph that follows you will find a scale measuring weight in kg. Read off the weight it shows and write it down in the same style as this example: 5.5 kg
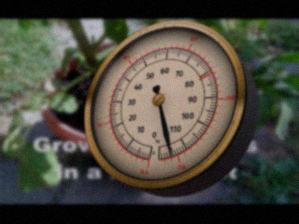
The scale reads 115 kg
